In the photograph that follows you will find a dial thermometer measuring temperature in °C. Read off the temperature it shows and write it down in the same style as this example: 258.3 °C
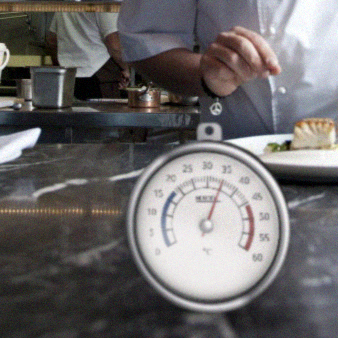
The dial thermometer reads 35 °C
